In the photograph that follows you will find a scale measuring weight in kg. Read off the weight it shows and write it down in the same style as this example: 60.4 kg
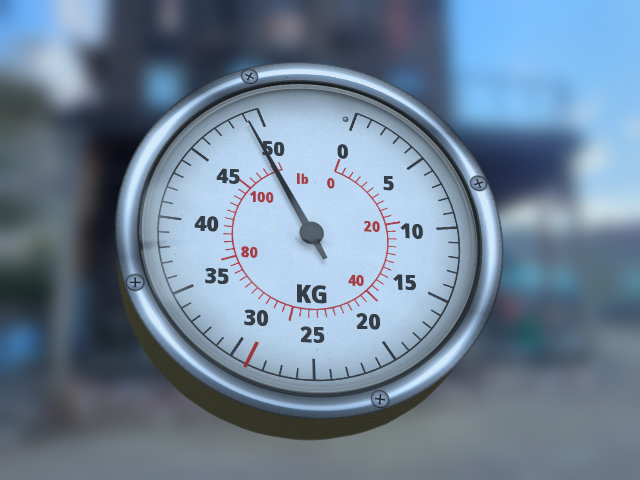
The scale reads 49 kg
